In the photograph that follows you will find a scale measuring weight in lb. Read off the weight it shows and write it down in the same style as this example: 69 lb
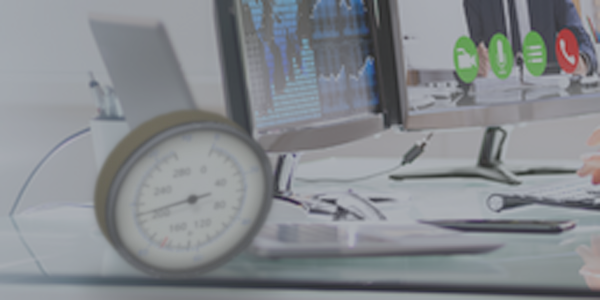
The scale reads 210 lb
